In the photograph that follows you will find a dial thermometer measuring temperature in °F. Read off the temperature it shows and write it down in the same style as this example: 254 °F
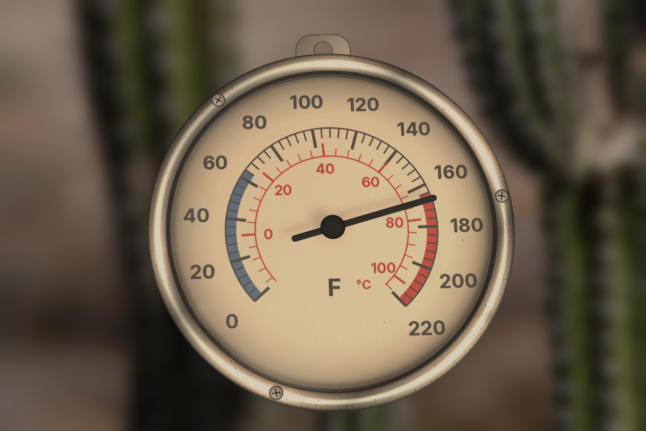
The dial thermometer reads 168 °F
